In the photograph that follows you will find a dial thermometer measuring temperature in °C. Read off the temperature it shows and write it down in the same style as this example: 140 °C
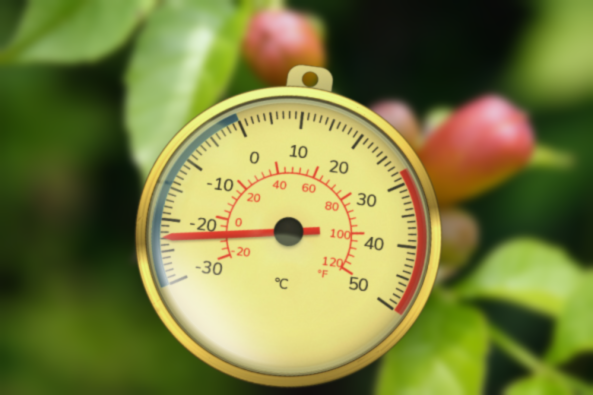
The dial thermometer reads -23 °C
